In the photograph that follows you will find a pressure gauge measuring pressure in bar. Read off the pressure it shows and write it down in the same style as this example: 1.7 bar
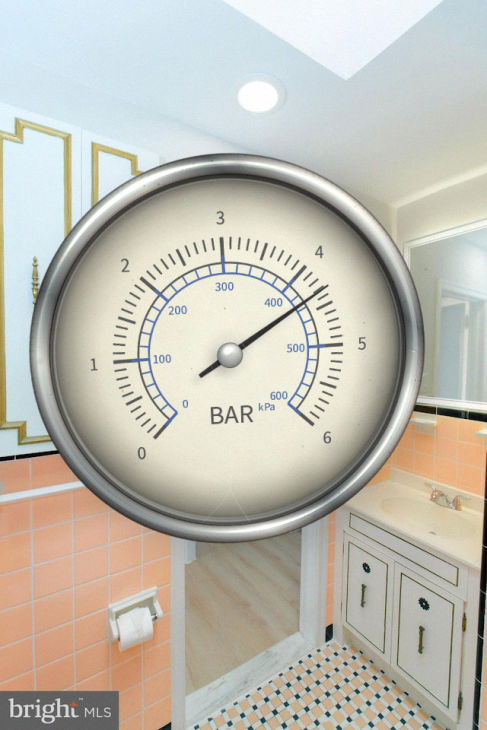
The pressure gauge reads 4.3 bar
